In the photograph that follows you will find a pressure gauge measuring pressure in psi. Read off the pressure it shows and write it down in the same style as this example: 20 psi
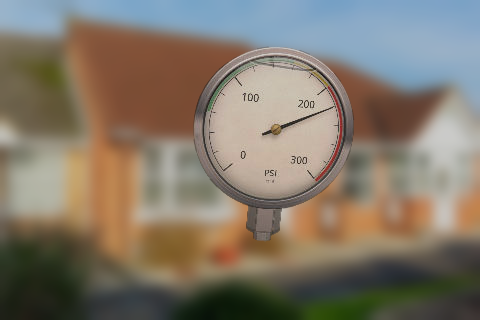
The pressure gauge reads 220 psi
